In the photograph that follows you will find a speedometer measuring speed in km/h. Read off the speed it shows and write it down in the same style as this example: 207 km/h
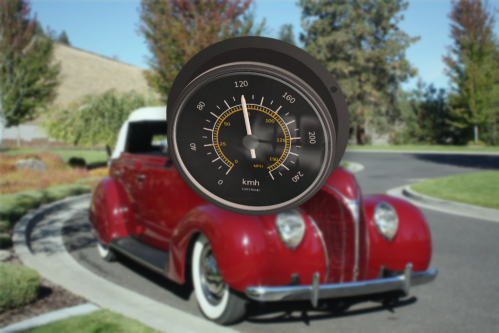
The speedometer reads 120 km/h
